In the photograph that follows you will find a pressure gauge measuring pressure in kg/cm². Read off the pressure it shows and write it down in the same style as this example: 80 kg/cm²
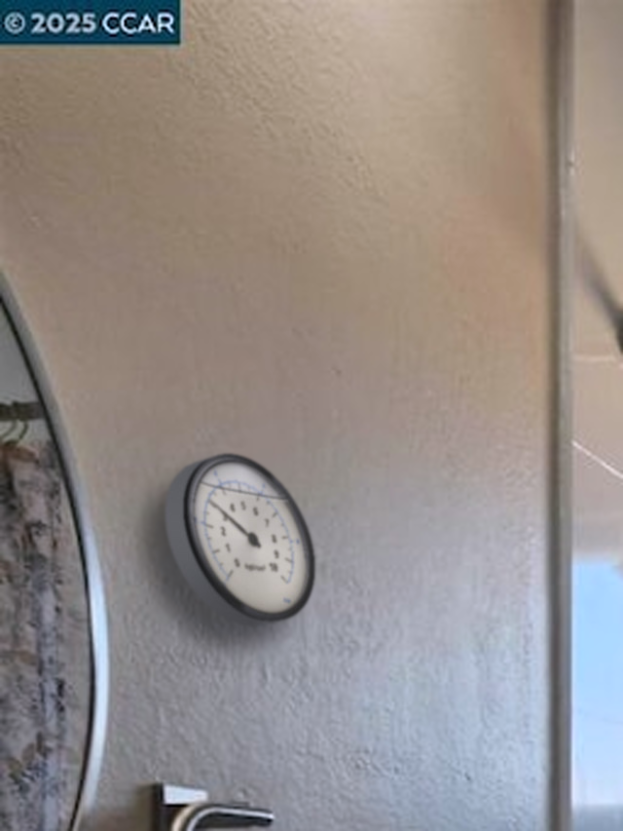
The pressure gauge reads 3 kg/cm²
